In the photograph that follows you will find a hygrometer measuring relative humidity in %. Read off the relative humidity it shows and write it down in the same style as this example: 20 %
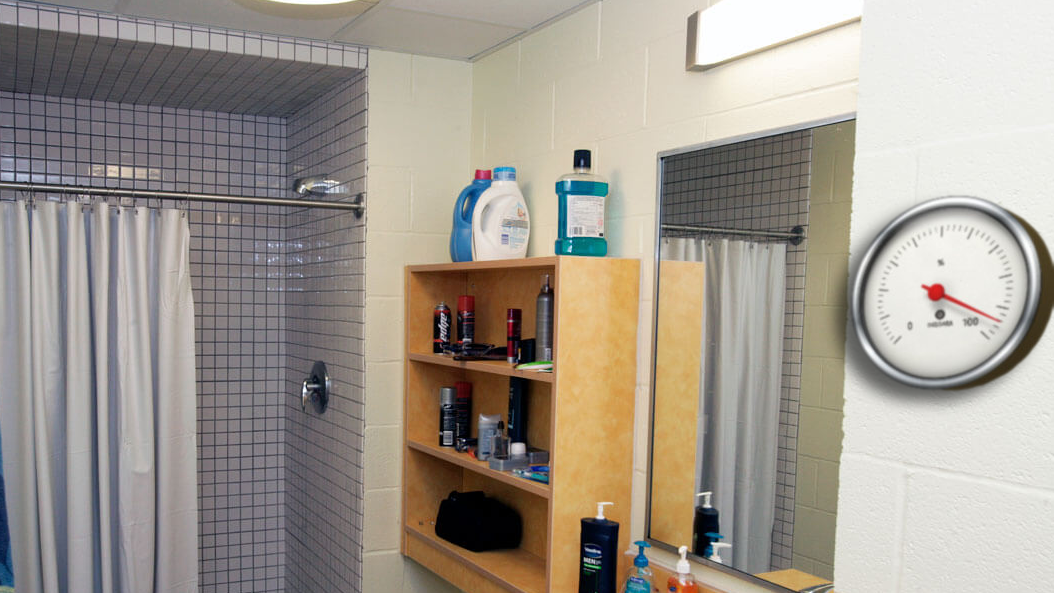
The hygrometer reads 94 %
